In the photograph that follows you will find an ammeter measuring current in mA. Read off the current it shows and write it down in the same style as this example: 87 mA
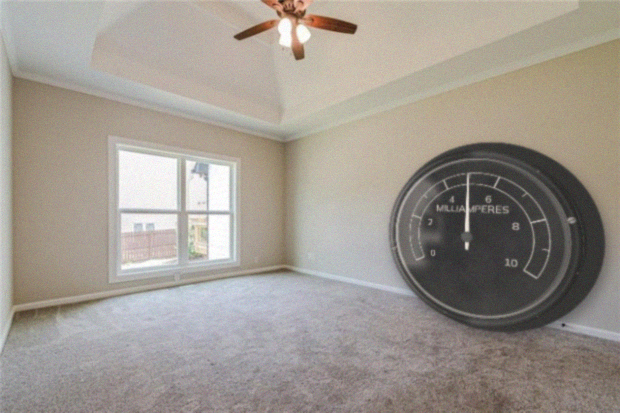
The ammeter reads 5 mA
